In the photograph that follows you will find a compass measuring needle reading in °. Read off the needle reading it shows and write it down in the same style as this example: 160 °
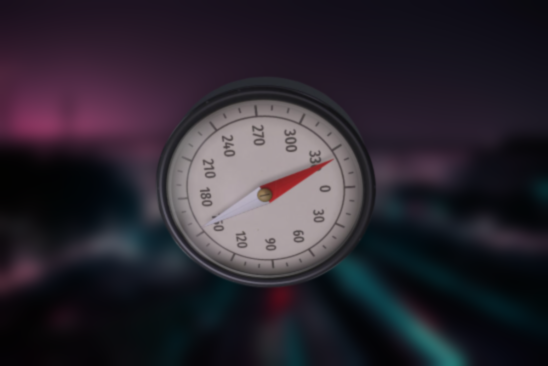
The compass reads 335 °
